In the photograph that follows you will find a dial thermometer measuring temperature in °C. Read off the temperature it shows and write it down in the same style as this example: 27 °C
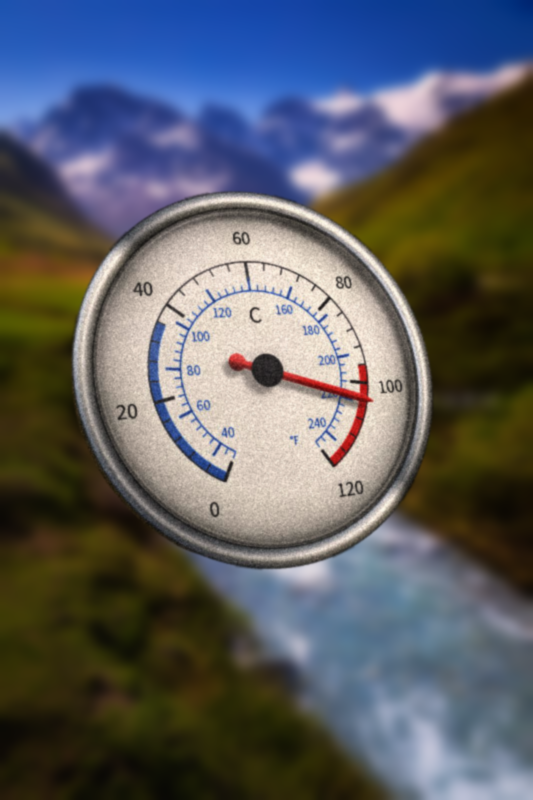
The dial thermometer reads 104 °C
